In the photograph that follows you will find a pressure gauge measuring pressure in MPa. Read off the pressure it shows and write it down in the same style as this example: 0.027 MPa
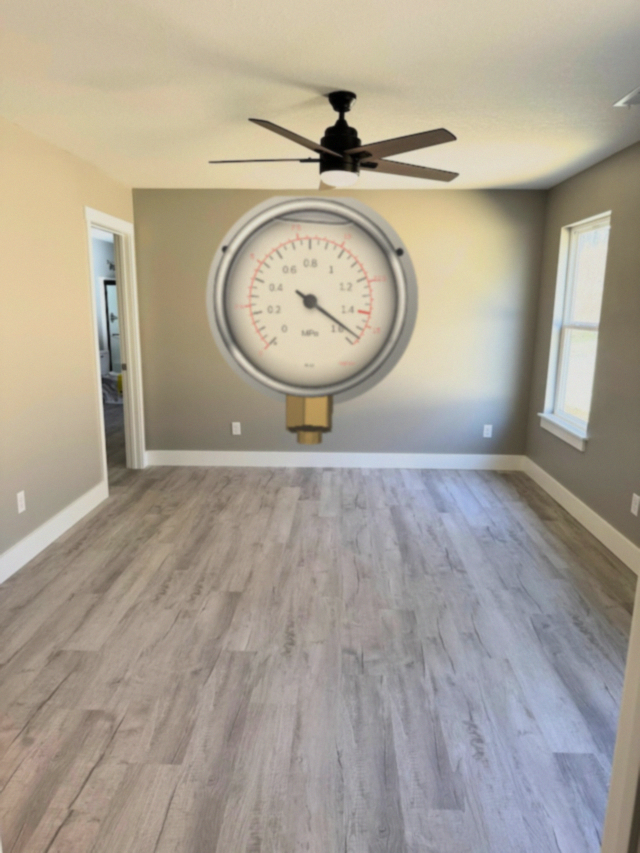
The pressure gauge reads 1.55 MPa
